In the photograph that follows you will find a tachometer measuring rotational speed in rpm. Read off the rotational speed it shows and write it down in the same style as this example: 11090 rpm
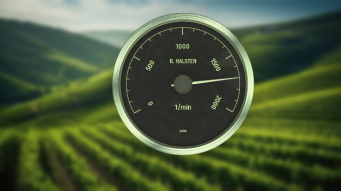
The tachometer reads 1700 rpm
